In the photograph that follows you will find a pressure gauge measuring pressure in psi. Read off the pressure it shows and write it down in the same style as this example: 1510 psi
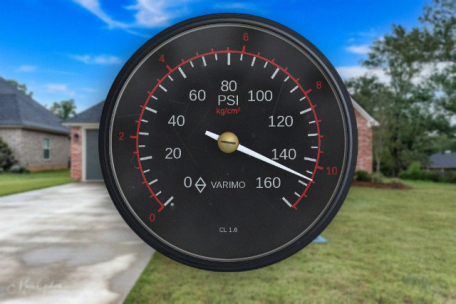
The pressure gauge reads 147.5 psi
